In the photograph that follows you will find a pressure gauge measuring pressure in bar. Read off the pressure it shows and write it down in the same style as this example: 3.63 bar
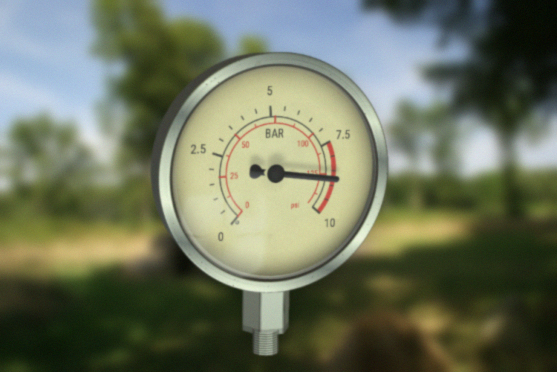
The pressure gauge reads 8.75 bar
